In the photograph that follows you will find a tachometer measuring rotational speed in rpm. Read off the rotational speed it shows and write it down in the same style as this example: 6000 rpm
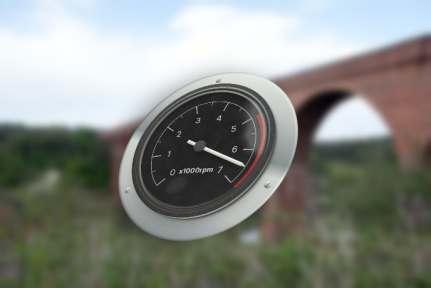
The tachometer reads 6500 rpm
